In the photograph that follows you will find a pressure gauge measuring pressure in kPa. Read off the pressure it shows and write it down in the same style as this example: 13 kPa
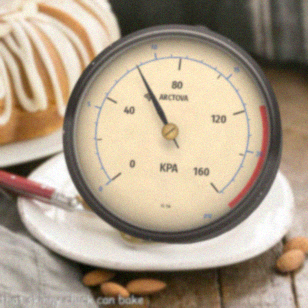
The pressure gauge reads 60 kPa
